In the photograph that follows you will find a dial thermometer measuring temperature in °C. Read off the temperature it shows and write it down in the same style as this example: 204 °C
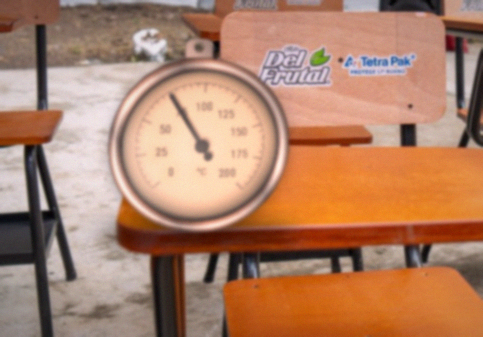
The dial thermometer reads 75 °C
